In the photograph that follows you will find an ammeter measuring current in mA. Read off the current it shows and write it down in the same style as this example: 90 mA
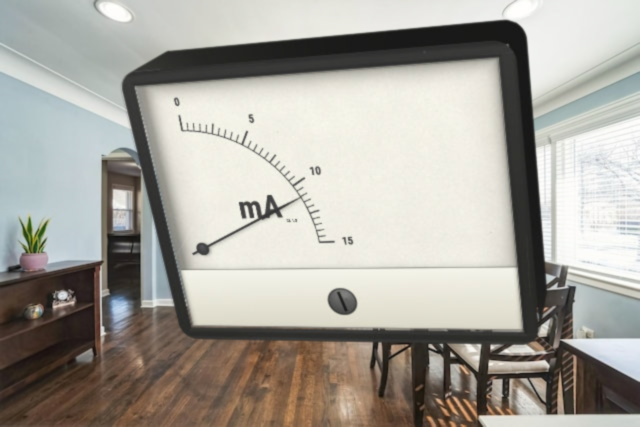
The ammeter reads 11 mA
